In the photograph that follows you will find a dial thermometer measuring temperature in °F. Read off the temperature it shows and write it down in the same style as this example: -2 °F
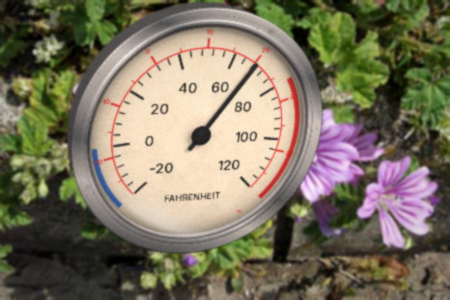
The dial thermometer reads 68 °F
